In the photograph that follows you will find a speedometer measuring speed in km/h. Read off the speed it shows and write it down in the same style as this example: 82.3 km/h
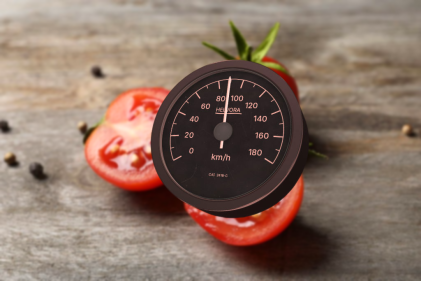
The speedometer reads 90 km/h
